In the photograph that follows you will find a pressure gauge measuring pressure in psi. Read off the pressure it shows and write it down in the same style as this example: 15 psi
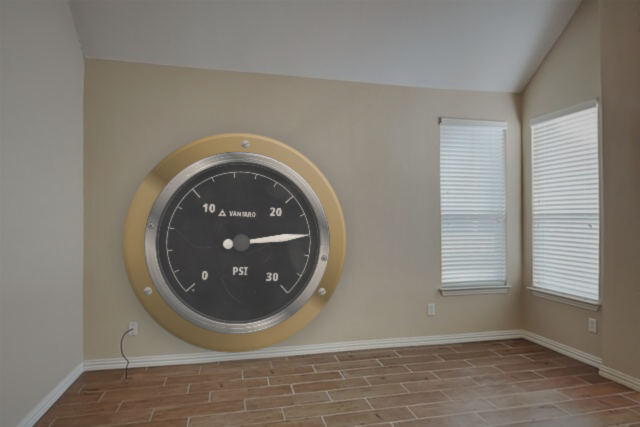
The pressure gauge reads 24 psi
